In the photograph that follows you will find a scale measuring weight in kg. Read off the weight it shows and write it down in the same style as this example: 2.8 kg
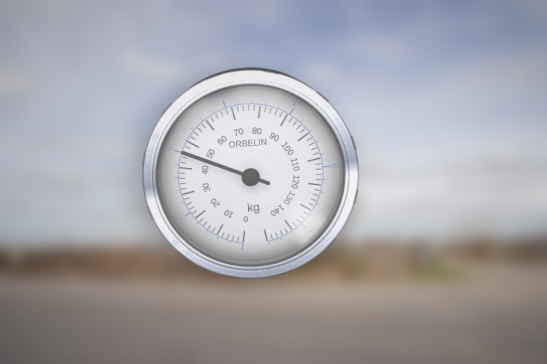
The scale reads 46 kg
